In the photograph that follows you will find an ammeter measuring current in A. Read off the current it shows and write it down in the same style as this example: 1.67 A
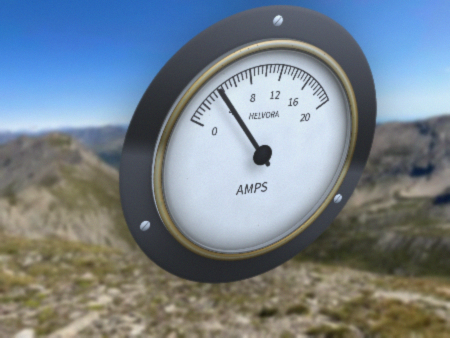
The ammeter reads 4 A
